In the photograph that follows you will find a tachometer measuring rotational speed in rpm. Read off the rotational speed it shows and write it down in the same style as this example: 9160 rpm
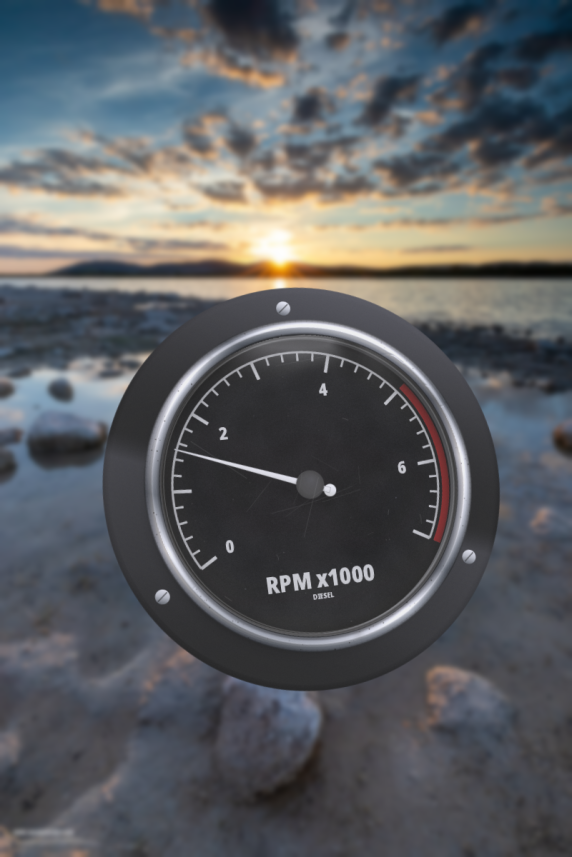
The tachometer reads 1500 rpm
